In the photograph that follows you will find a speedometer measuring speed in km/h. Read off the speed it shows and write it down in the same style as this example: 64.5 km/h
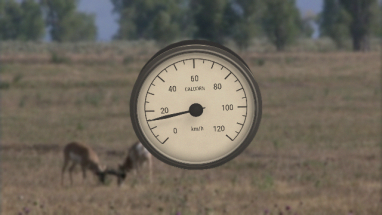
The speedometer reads 15 km/h
